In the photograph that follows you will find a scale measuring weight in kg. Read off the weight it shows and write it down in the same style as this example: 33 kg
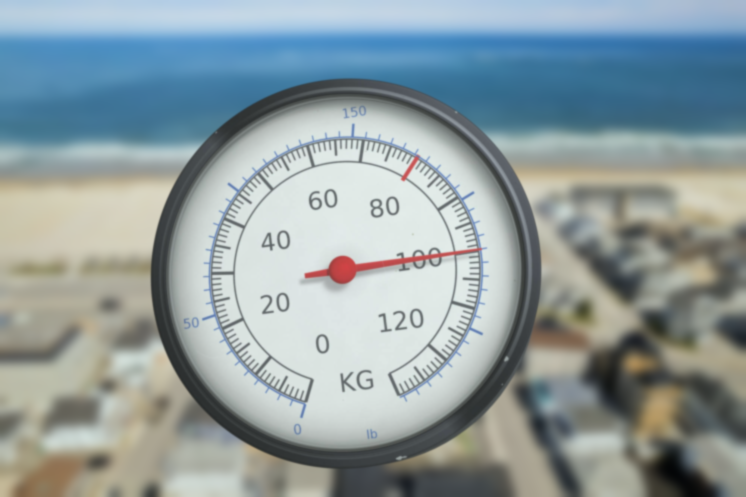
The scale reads 100 kg
